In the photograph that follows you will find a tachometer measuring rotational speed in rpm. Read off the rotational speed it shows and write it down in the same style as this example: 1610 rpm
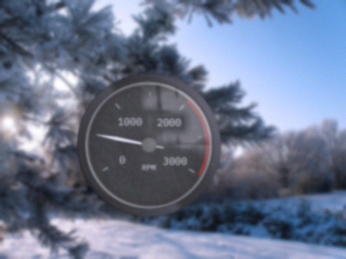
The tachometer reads 500 rpm
